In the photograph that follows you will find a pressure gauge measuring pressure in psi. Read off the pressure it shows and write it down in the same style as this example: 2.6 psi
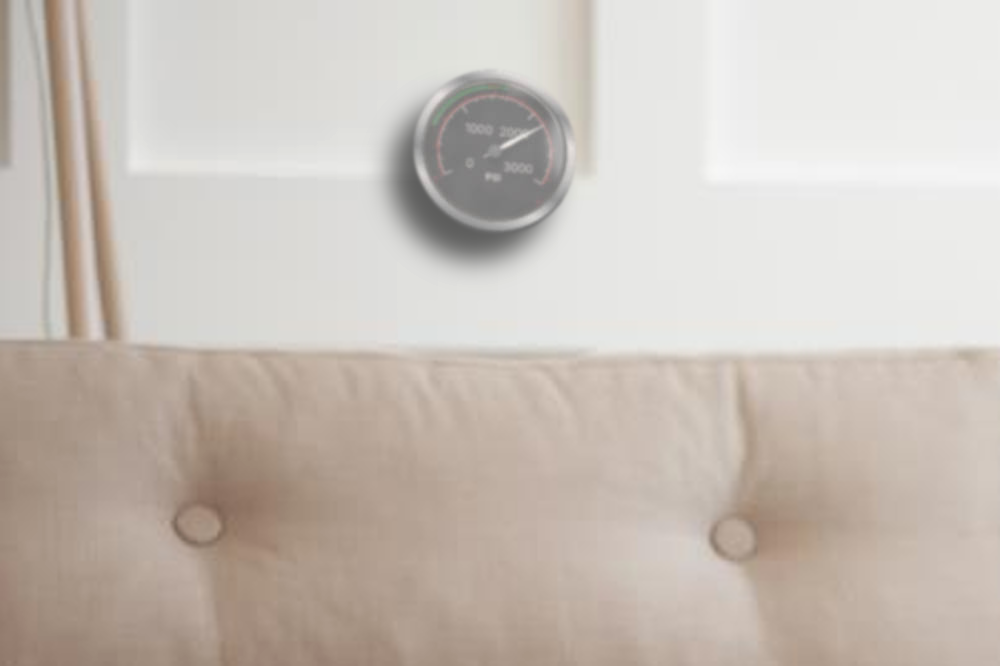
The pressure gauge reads 2200 psi
